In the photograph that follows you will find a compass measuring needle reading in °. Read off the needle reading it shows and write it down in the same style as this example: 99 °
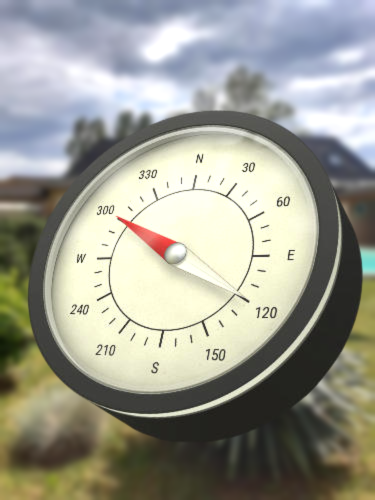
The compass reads 300 °
